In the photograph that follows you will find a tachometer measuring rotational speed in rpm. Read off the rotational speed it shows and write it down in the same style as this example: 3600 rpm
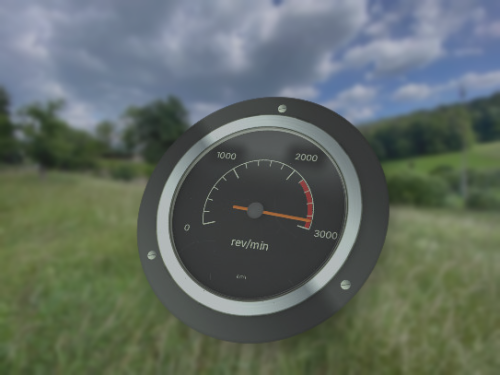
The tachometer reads 2900 rpm
